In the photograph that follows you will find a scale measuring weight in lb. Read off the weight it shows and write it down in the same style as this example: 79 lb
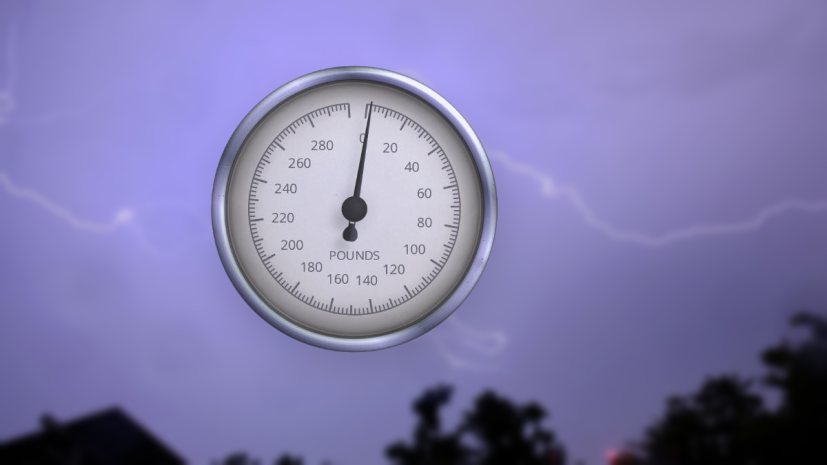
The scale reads 2 lb
